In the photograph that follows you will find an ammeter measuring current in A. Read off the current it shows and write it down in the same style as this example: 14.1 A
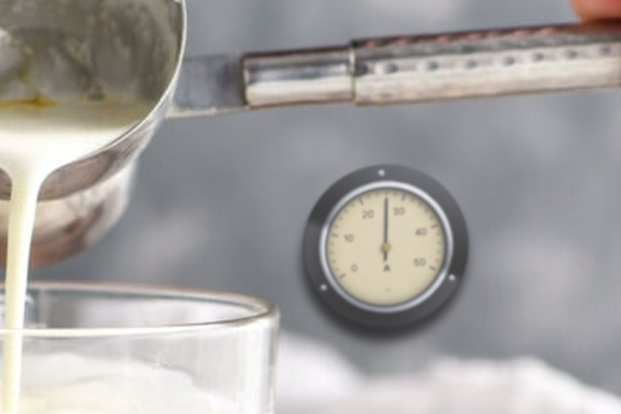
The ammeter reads 26 A
